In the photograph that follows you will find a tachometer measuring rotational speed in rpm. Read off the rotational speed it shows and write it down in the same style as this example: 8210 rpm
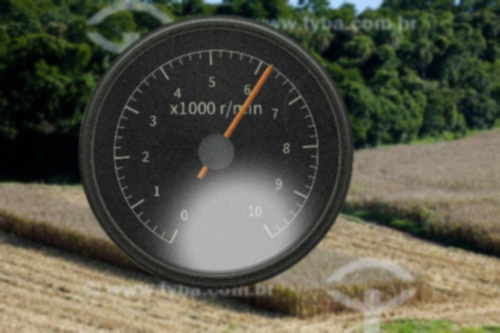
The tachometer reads 6200 rpm
